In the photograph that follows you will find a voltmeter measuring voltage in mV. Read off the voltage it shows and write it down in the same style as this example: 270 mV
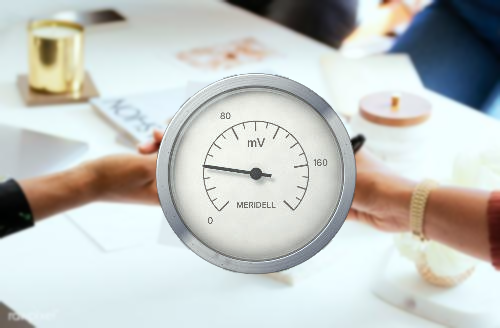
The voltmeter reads 40 mV
